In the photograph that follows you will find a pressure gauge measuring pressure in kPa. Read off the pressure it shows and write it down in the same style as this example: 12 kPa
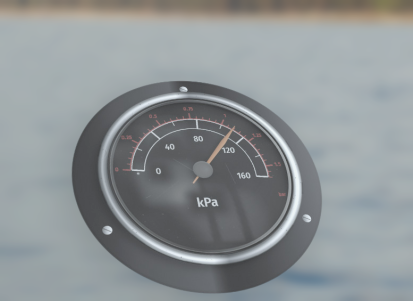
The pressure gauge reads 110 kPa
